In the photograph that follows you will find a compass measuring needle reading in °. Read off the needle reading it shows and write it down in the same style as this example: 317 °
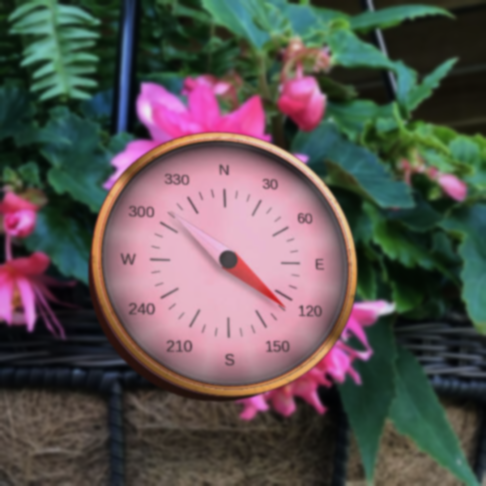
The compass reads 130 °
